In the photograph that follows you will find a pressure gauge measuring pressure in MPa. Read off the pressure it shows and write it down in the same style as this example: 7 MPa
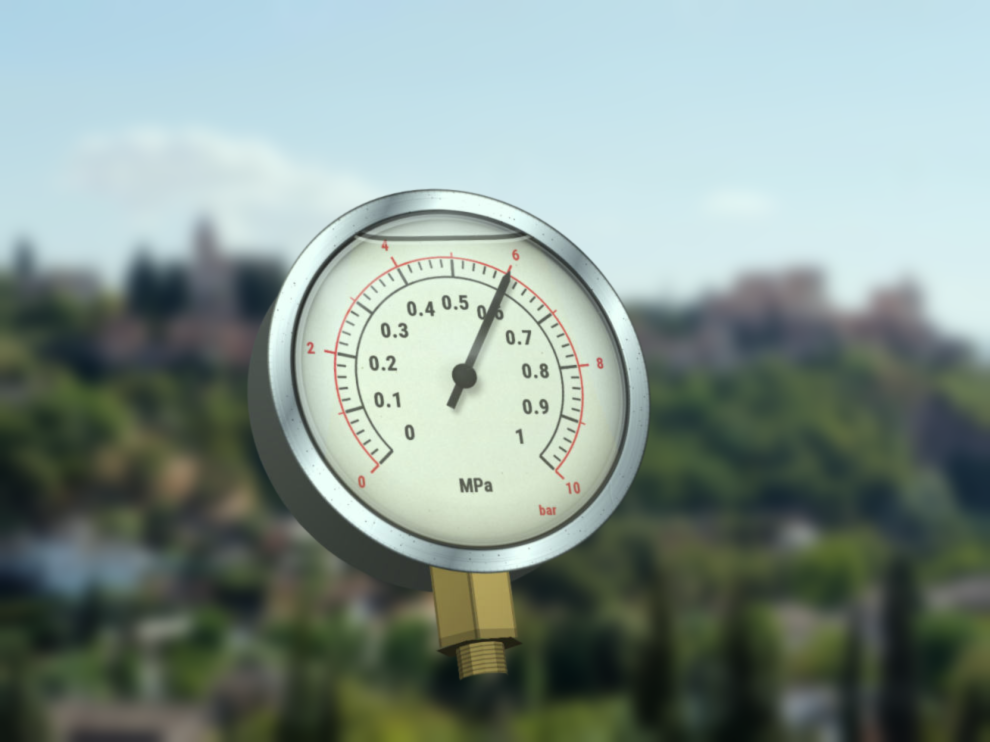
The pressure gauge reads 0.6 MPa
